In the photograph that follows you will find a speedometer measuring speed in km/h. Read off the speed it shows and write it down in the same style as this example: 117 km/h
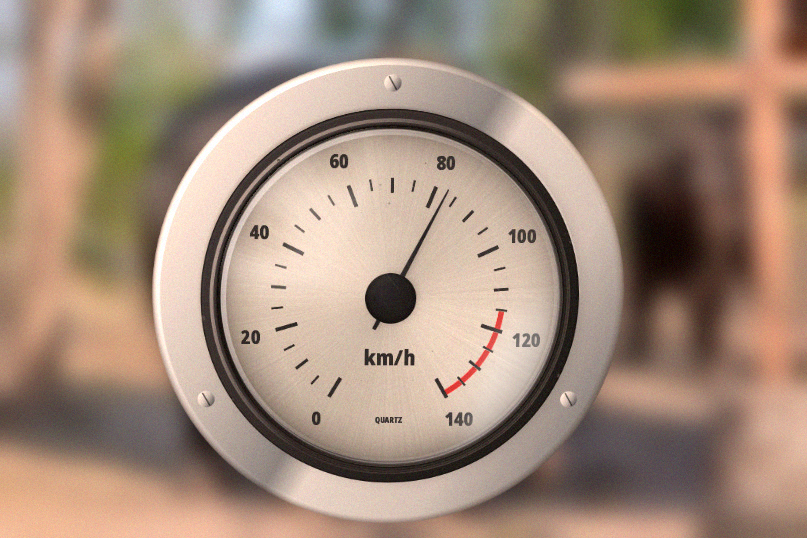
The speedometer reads 82.5 km/h
